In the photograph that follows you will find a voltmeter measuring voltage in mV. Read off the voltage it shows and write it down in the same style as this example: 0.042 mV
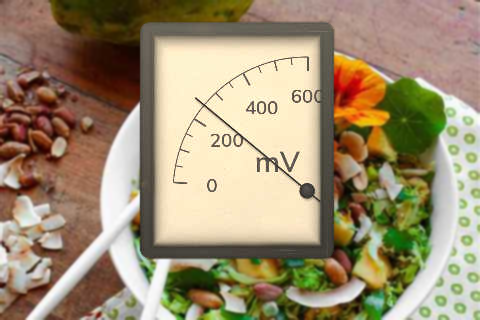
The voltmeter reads 250 mV
